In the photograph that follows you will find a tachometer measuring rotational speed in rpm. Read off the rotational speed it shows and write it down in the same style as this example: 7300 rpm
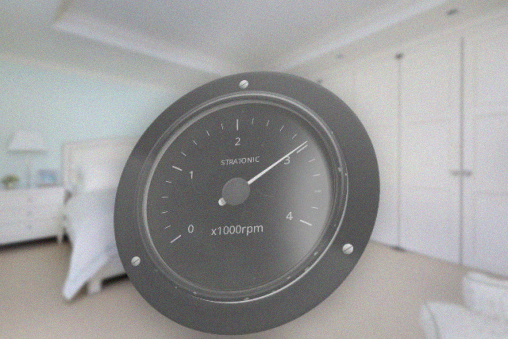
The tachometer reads 3000 rpm
